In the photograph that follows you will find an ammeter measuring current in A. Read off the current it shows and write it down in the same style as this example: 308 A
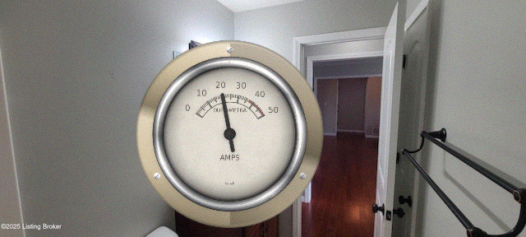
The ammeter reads 20 A
